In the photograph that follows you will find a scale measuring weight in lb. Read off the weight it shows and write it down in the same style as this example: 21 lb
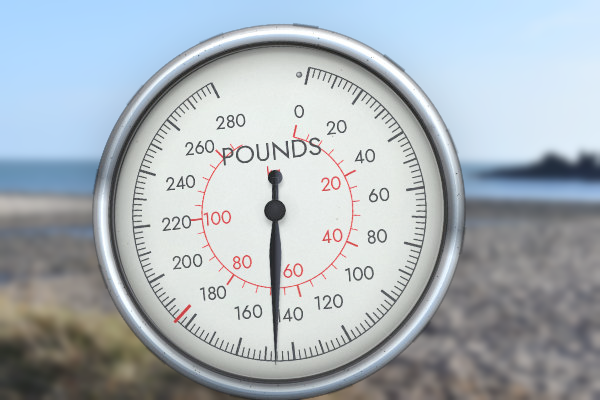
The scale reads 146 lb
